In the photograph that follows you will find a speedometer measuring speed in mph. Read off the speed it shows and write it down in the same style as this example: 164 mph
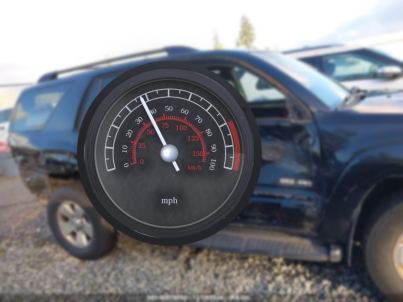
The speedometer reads 37.5 mph
